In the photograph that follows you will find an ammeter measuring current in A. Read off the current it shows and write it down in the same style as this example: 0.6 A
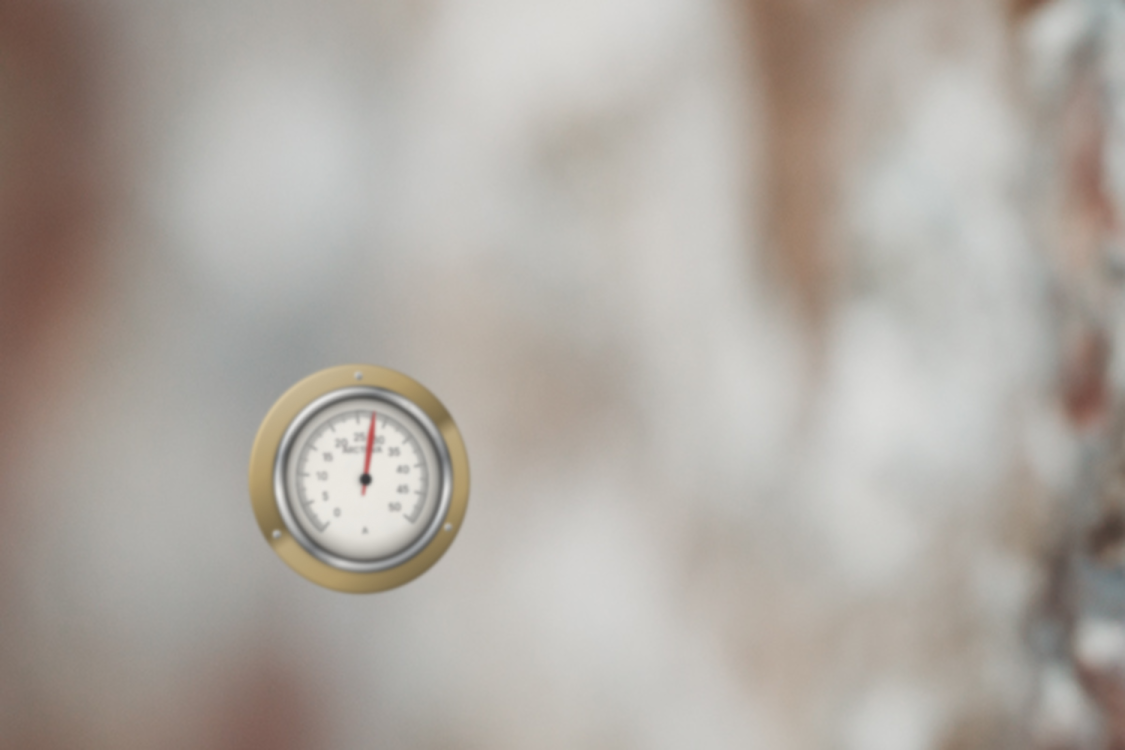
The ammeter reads 27.5 A
